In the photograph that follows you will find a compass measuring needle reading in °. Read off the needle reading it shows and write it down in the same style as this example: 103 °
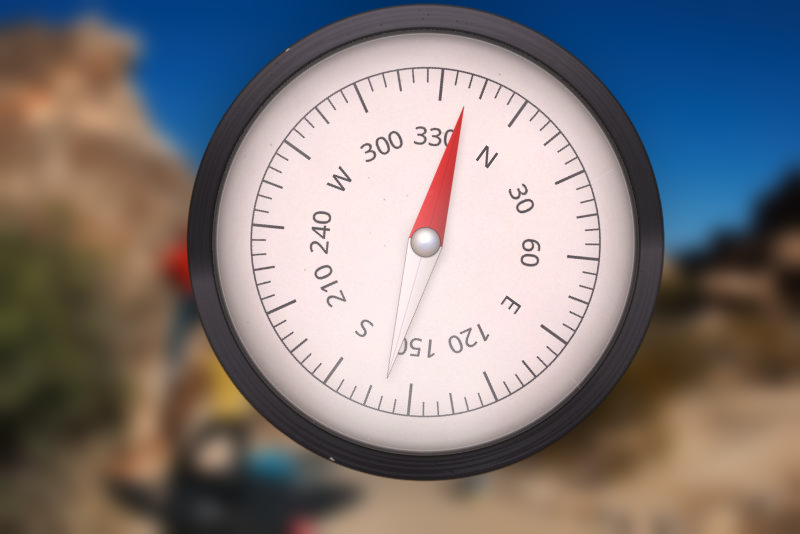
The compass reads 340 °
